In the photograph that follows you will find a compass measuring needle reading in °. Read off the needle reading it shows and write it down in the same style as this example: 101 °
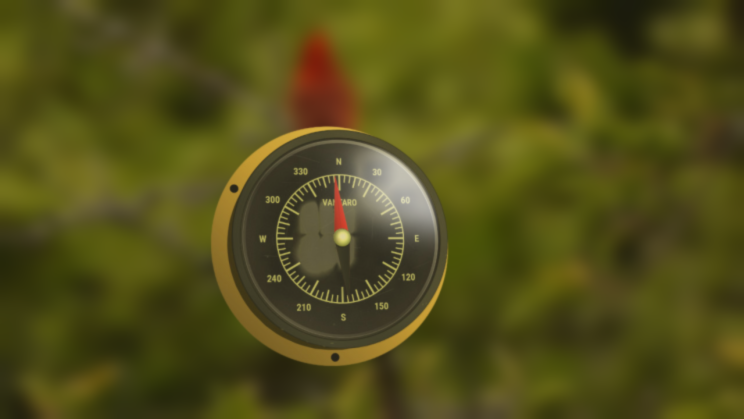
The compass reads 355 °
